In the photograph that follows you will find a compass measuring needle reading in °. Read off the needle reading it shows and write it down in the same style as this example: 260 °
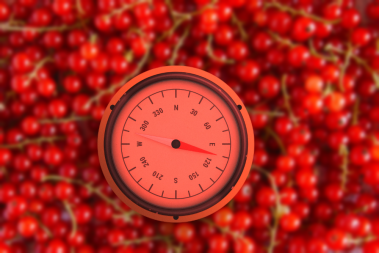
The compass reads 105 °
